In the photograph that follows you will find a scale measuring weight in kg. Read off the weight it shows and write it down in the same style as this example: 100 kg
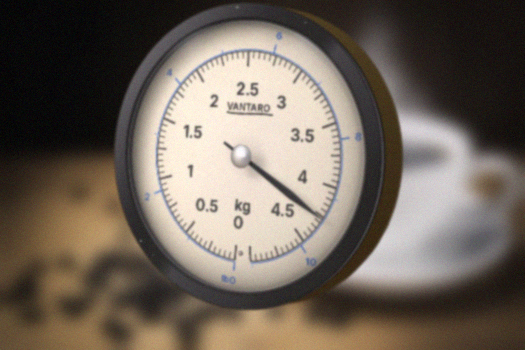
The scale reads 4.25 kg
